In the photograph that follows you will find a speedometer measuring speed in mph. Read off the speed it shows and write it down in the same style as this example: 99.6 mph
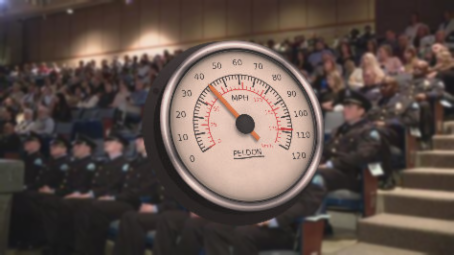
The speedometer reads 40 mph
